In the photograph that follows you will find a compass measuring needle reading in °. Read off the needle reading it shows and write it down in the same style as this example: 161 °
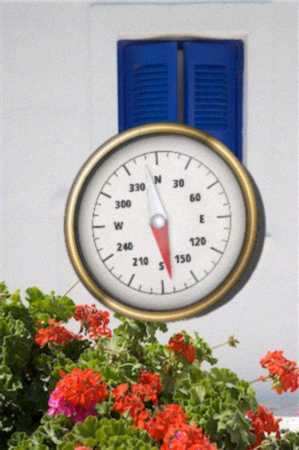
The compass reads 170 °
